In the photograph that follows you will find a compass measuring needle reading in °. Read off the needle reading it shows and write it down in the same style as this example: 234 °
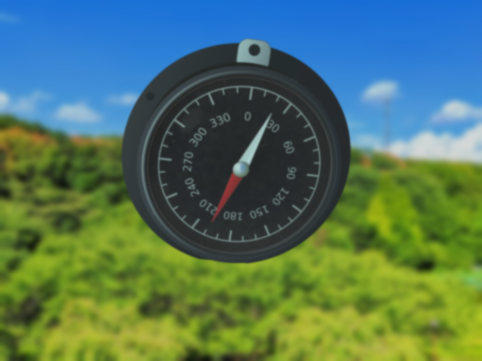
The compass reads 200 °
